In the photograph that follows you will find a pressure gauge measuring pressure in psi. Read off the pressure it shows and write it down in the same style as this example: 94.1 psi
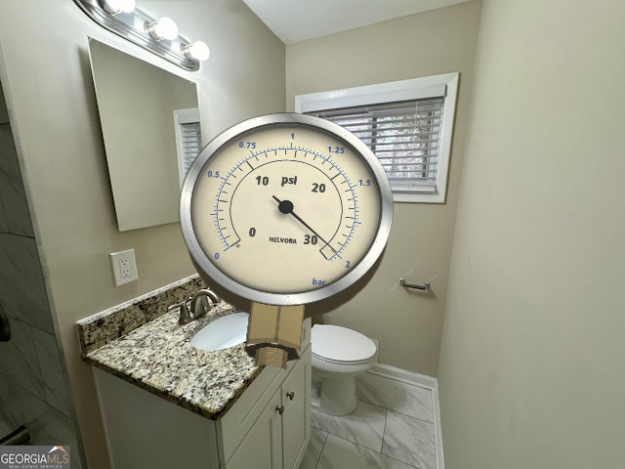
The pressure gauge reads 29 psi
